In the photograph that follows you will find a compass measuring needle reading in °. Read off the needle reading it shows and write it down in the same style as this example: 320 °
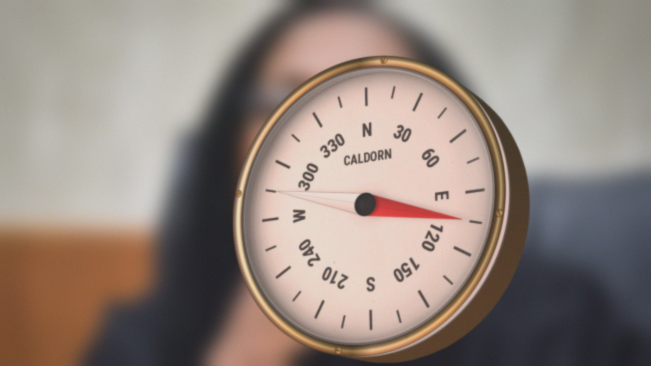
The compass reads 105 °
